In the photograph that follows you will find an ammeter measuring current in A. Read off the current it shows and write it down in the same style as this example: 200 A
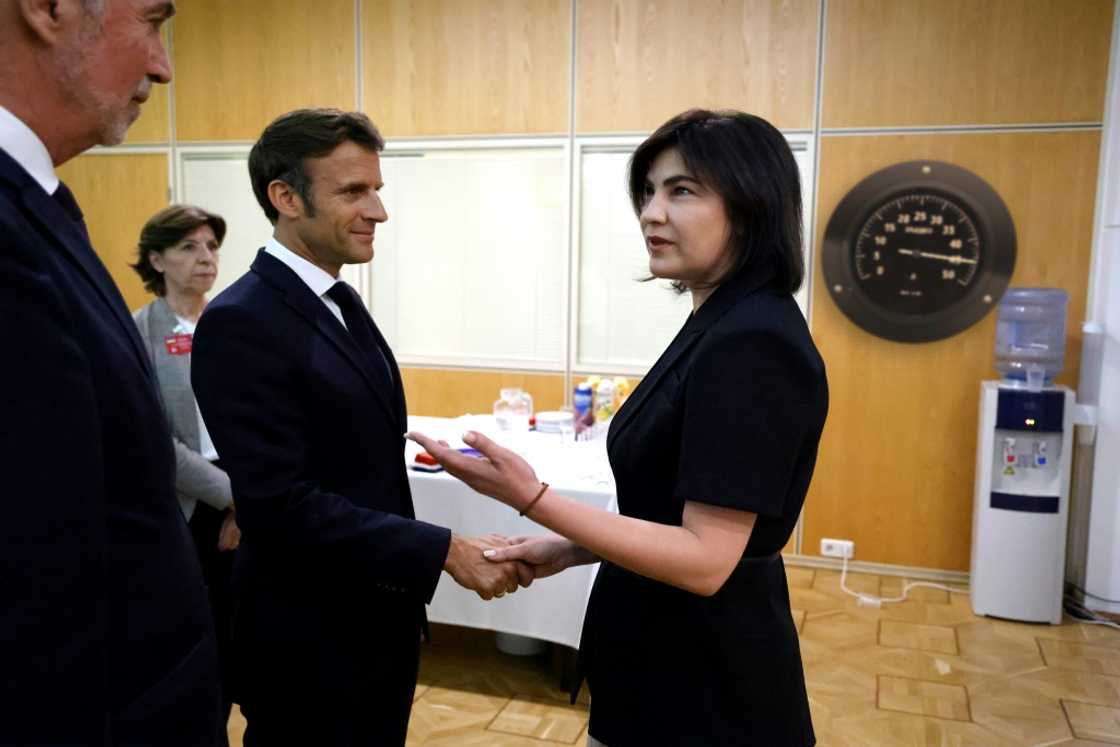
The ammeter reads 45 A
